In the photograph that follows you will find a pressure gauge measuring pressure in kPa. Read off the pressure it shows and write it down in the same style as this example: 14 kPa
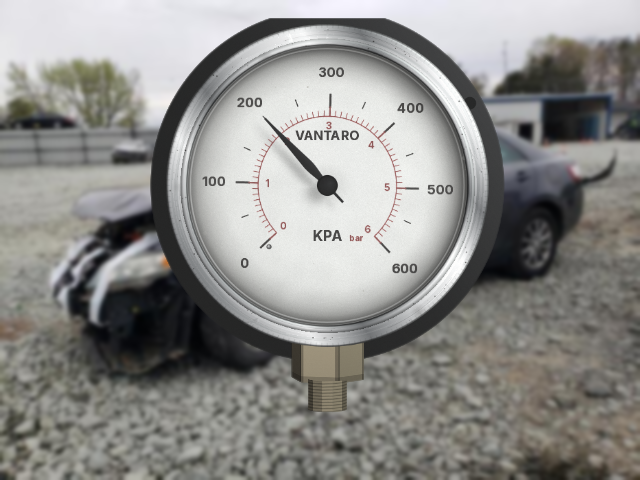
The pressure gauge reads 200 kPa
